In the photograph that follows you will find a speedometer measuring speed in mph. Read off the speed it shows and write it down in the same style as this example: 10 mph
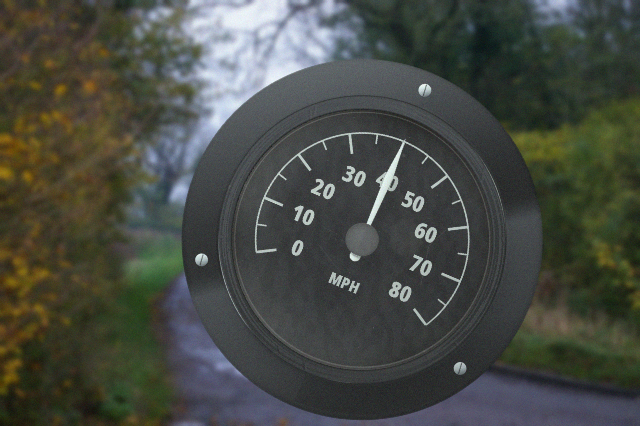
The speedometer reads 40 mph
